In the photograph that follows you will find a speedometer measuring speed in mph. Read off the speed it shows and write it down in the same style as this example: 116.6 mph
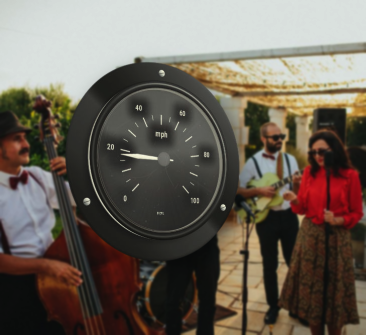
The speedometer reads 17.5 mph
